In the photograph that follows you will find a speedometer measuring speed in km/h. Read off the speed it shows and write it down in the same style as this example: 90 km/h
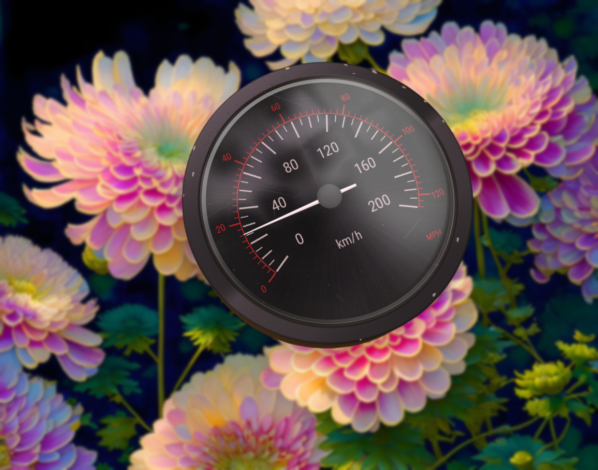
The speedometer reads 25 km/h
